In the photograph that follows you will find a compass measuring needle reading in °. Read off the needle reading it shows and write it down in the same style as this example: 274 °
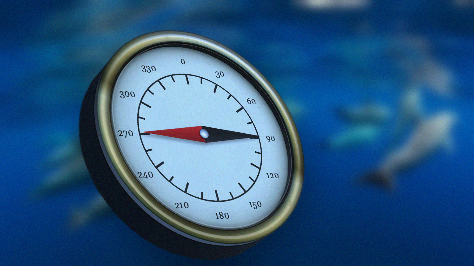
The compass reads 270 °
